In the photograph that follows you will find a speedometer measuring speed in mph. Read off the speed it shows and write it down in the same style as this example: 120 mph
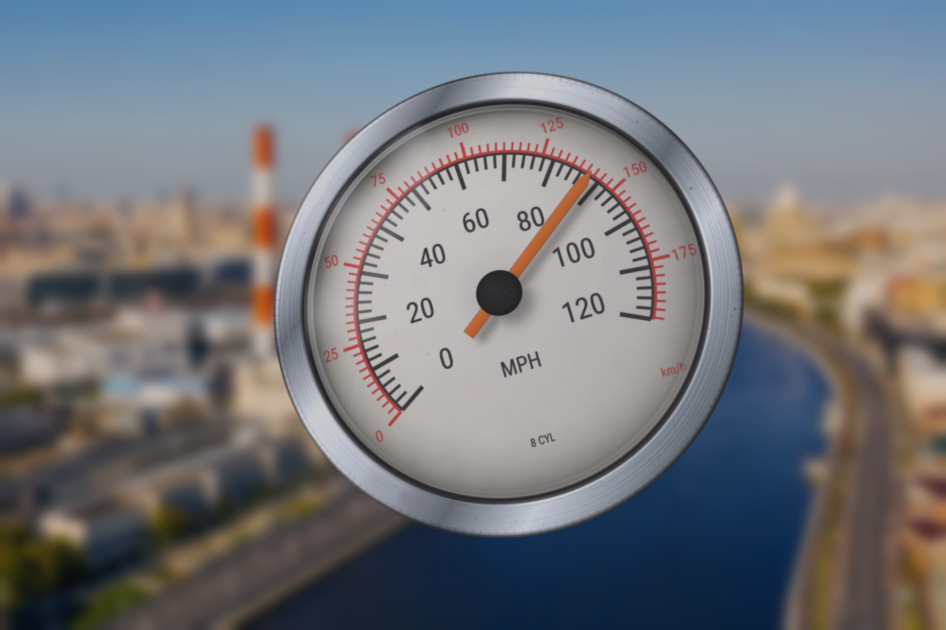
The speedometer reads 88 mph
